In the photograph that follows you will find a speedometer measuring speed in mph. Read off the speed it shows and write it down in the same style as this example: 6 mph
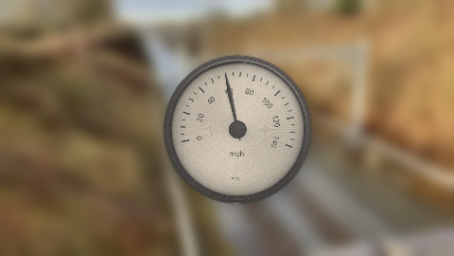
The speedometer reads 60 mph
